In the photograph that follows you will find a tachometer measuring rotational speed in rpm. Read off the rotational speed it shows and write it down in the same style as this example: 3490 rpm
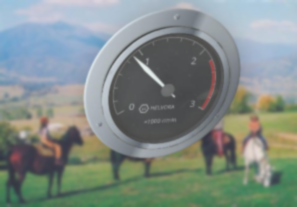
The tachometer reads 900 rpm
